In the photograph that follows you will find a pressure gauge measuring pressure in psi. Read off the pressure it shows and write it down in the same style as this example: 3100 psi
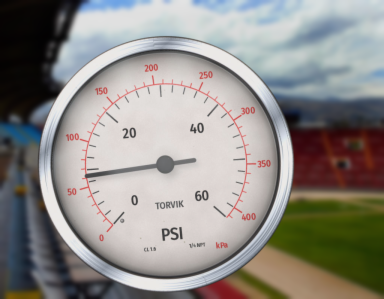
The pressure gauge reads 9 psi
